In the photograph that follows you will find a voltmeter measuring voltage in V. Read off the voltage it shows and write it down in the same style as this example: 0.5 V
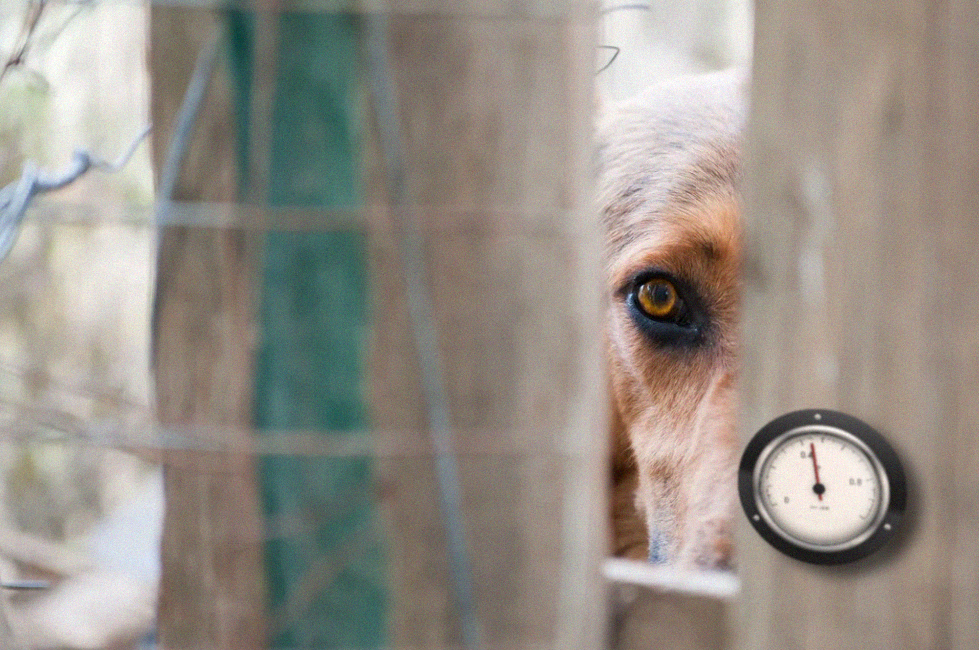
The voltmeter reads 0.45 V
